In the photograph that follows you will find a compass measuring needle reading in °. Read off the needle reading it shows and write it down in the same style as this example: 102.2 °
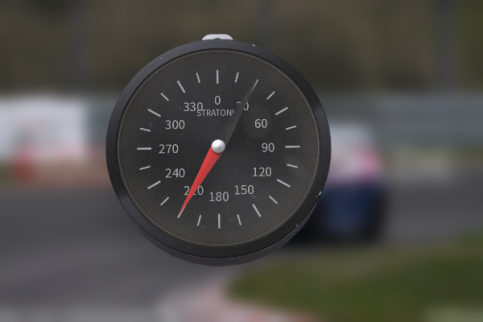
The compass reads 210 °
